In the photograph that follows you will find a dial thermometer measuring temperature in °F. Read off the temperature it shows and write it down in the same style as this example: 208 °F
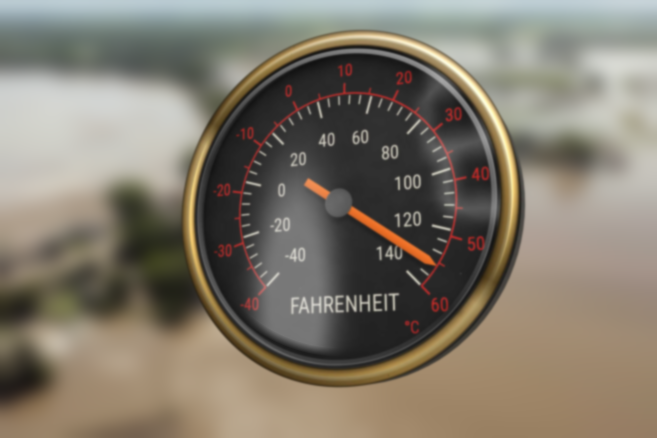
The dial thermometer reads 132 °F
